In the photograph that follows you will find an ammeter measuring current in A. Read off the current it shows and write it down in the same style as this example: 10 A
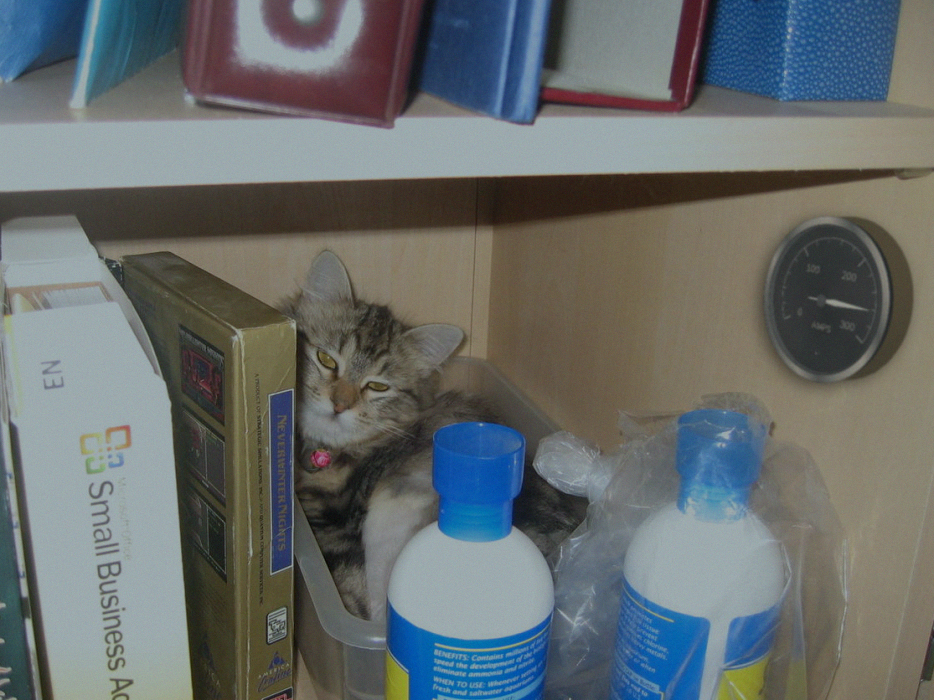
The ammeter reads 260 A
